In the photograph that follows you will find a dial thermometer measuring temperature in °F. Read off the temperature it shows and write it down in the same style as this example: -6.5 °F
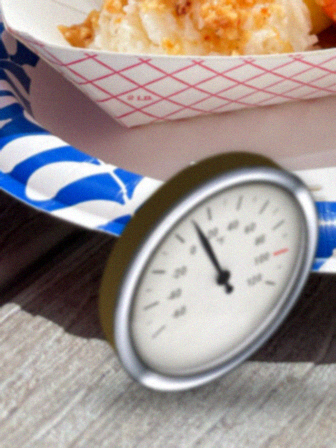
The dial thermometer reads 10 °F
